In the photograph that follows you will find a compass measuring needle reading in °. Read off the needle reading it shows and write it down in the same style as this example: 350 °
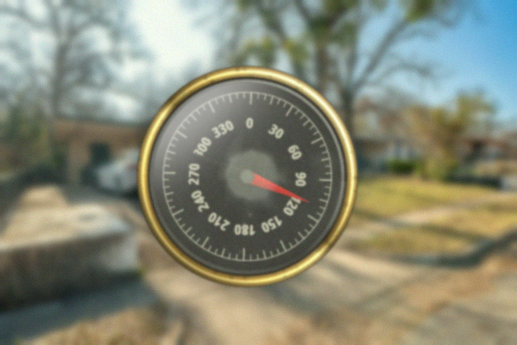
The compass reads 110 °
